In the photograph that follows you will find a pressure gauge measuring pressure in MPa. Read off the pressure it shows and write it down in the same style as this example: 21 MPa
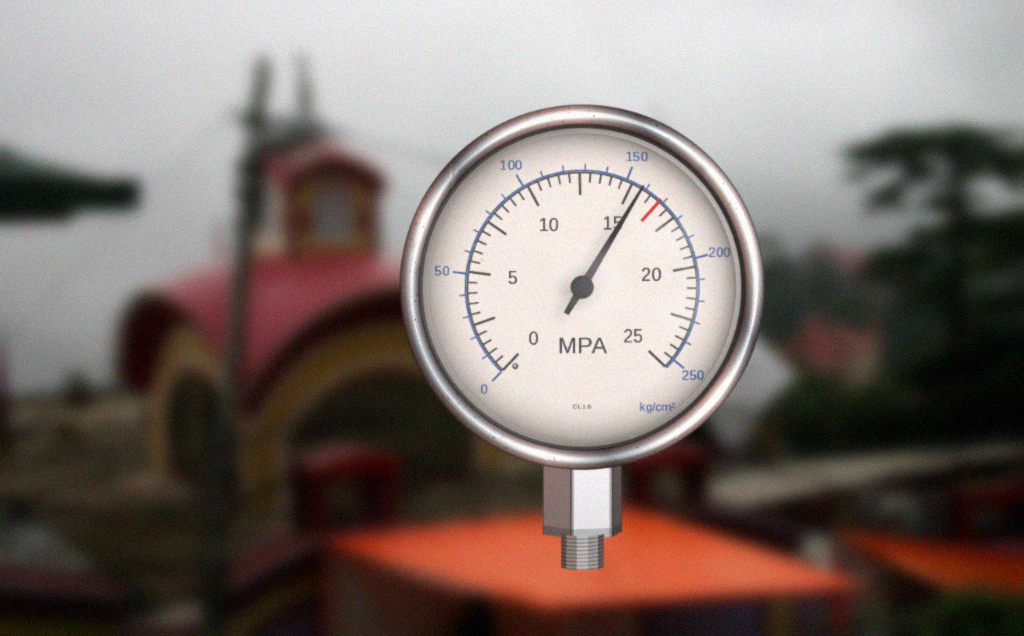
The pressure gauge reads 15.5 MPa
